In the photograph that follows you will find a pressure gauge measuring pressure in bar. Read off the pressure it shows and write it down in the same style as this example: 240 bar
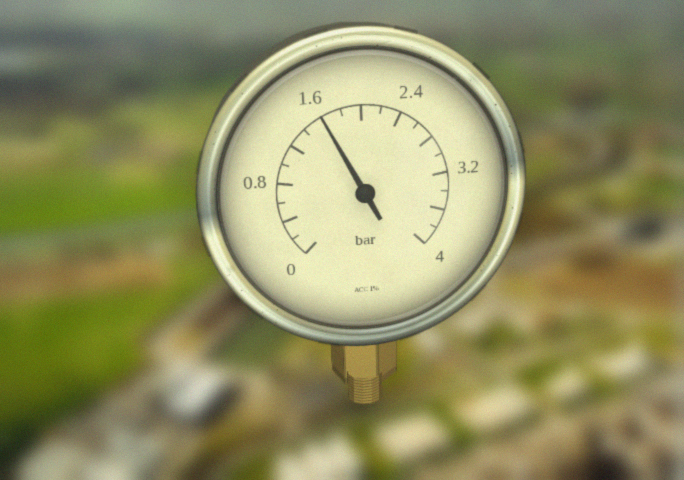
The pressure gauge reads 1.6 bar
